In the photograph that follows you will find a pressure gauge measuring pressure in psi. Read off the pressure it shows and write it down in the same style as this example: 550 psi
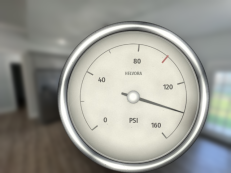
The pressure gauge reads 140 psi
